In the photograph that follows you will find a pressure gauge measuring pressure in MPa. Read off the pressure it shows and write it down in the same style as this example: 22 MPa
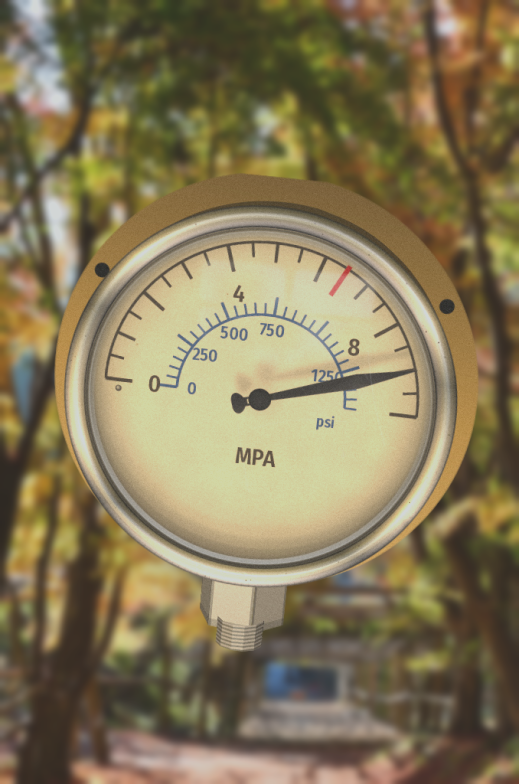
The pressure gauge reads 9 MPa
